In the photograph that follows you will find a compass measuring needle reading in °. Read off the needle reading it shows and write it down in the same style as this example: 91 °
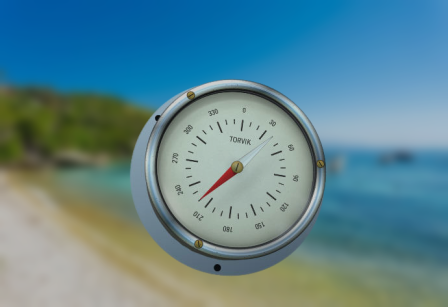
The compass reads 220 °
